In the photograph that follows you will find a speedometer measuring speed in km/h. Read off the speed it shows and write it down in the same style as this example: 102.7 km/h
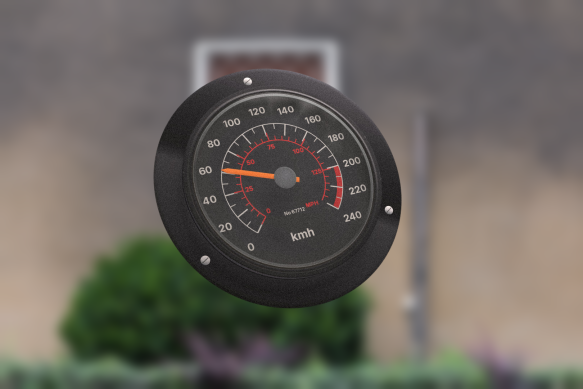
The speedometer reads 60 km/h
